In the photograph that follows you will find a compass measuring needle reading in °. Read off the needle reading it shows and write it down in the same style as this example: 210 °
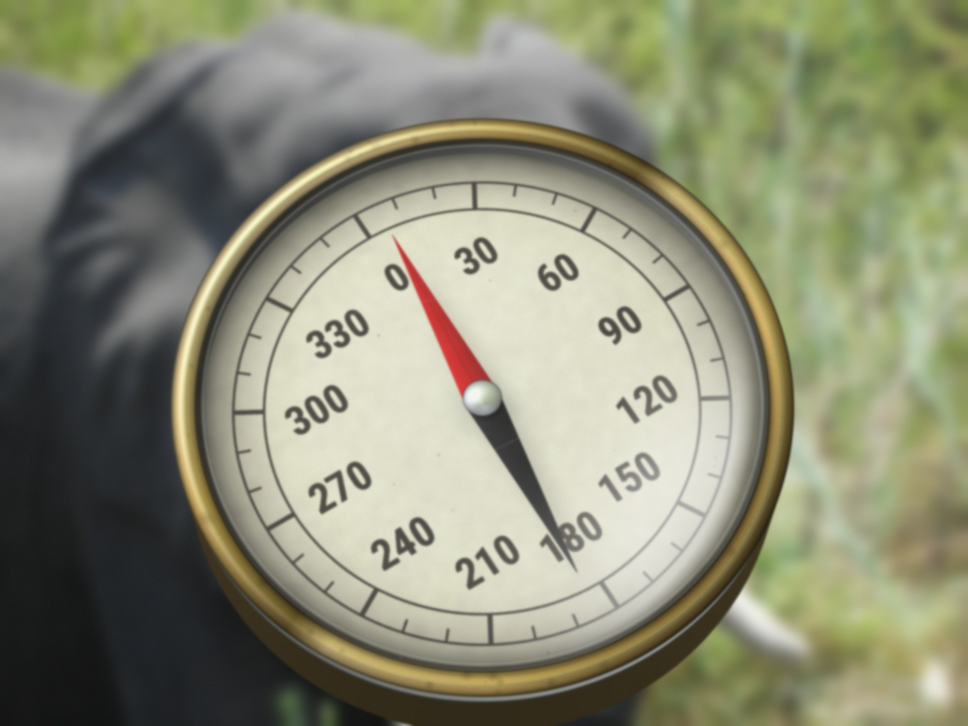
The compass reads 5 °
